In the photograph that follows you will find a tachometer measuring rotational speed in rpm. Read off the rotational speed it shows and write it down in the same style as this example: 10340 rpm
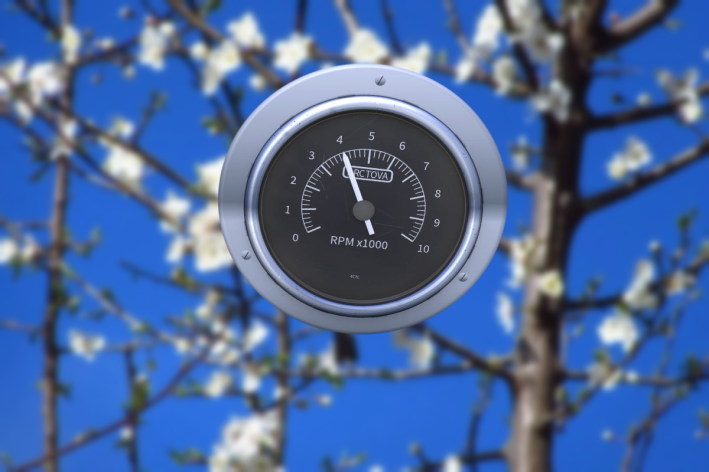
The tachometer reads 4000 rpm
